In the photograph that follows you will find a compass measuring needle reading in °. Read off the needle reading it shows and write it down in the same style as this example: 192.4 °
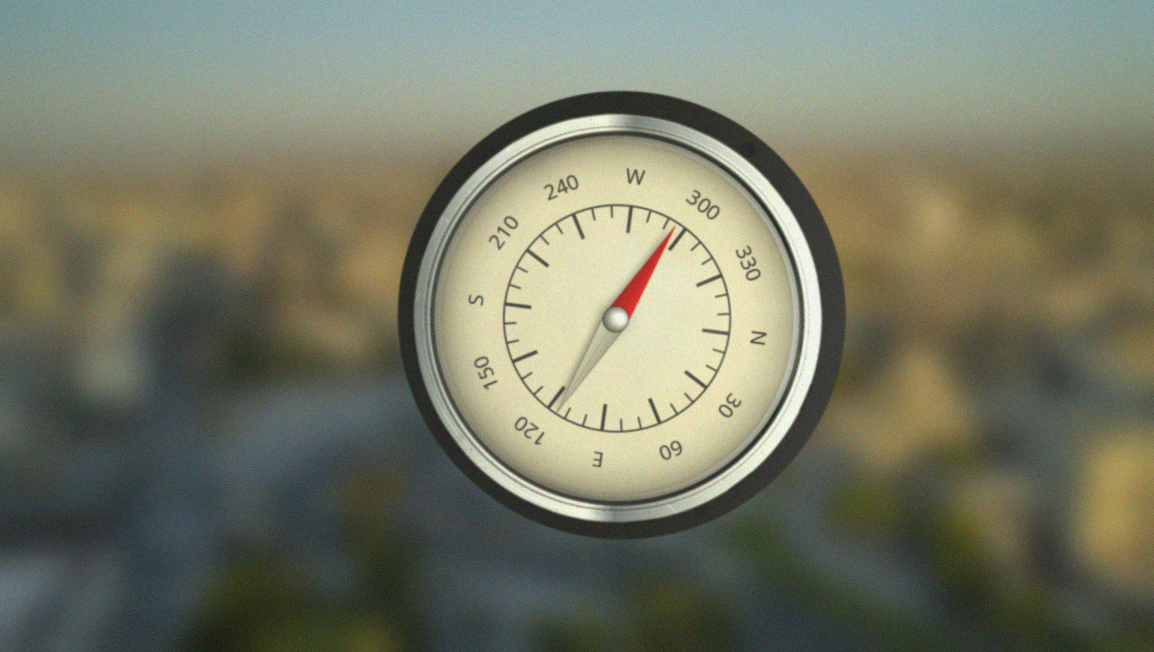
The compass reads 295 °
